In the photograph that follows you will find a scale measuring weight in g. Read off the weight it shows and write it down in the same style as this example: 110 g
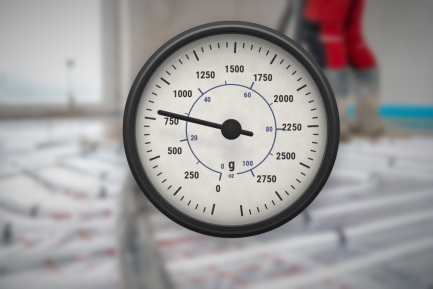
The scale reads 800 g
